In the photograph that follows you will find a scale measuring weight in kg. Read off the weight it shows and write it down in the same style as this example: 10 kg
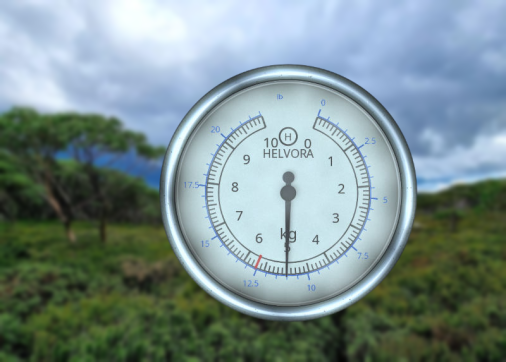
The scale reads 5 kg
